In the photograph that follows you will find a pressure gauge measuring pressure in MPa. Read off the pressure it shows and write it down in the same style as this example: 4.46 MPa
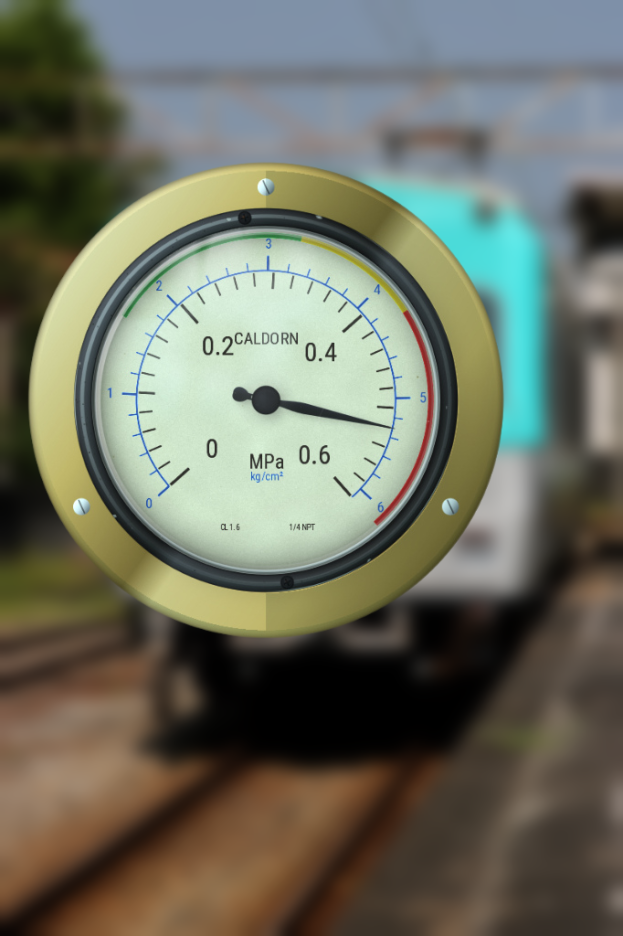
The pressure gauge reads 0.52 MPa
